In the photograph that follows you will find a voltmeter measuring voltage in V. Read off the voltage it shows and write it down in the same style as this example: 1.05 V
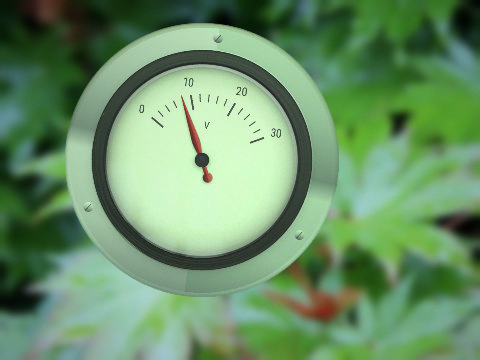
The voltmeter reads 8 V
